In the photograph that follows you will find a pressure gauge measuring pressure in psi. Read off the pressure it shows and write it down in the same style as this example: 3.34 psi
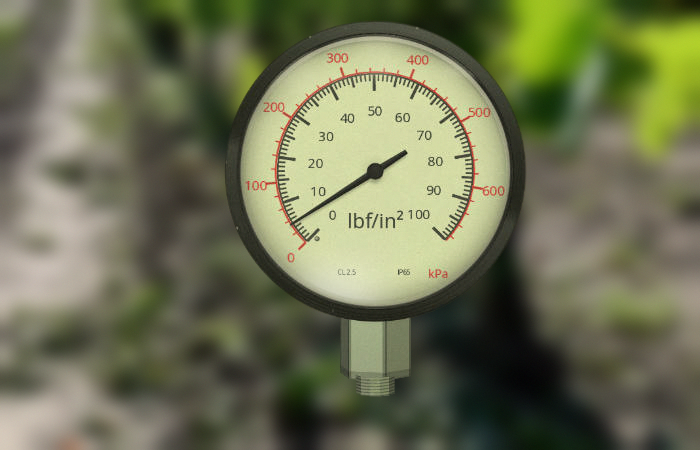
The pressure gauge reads 5 psi
